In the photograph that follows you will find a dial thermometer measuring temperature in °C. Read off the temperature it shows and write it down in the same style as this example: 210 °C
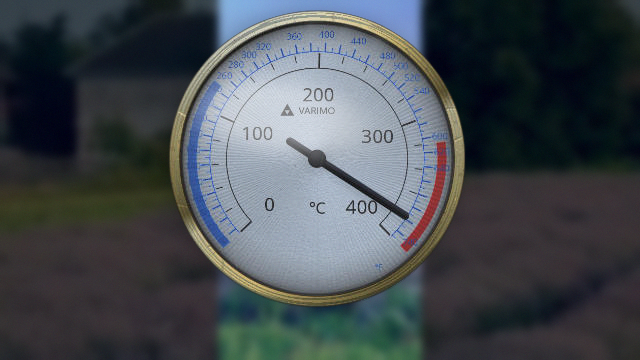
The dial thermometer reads 380 °C
